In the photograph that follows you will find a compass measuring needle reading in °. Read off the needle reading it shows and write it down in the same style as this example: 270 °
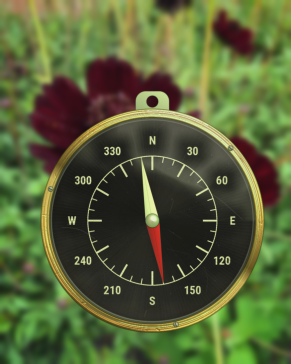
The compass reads 170 °
